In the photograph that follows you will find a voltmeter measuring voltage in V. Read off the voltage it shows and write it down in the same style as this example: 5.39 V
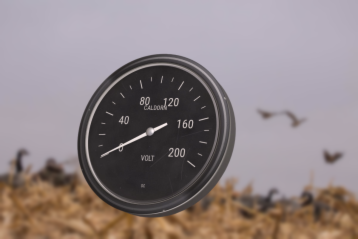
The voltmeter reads 0 V
